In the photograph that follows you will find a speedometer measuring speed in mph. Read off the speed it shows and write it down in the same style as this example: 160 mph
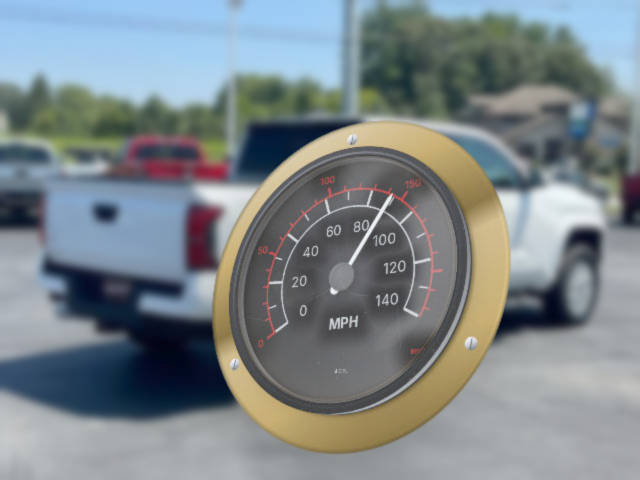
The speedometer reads 90 mph
